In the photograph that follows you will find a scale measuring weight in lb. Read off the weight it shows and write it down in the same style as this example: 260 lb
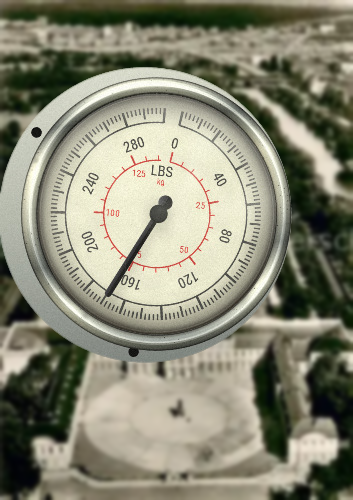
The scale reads 170 lb
